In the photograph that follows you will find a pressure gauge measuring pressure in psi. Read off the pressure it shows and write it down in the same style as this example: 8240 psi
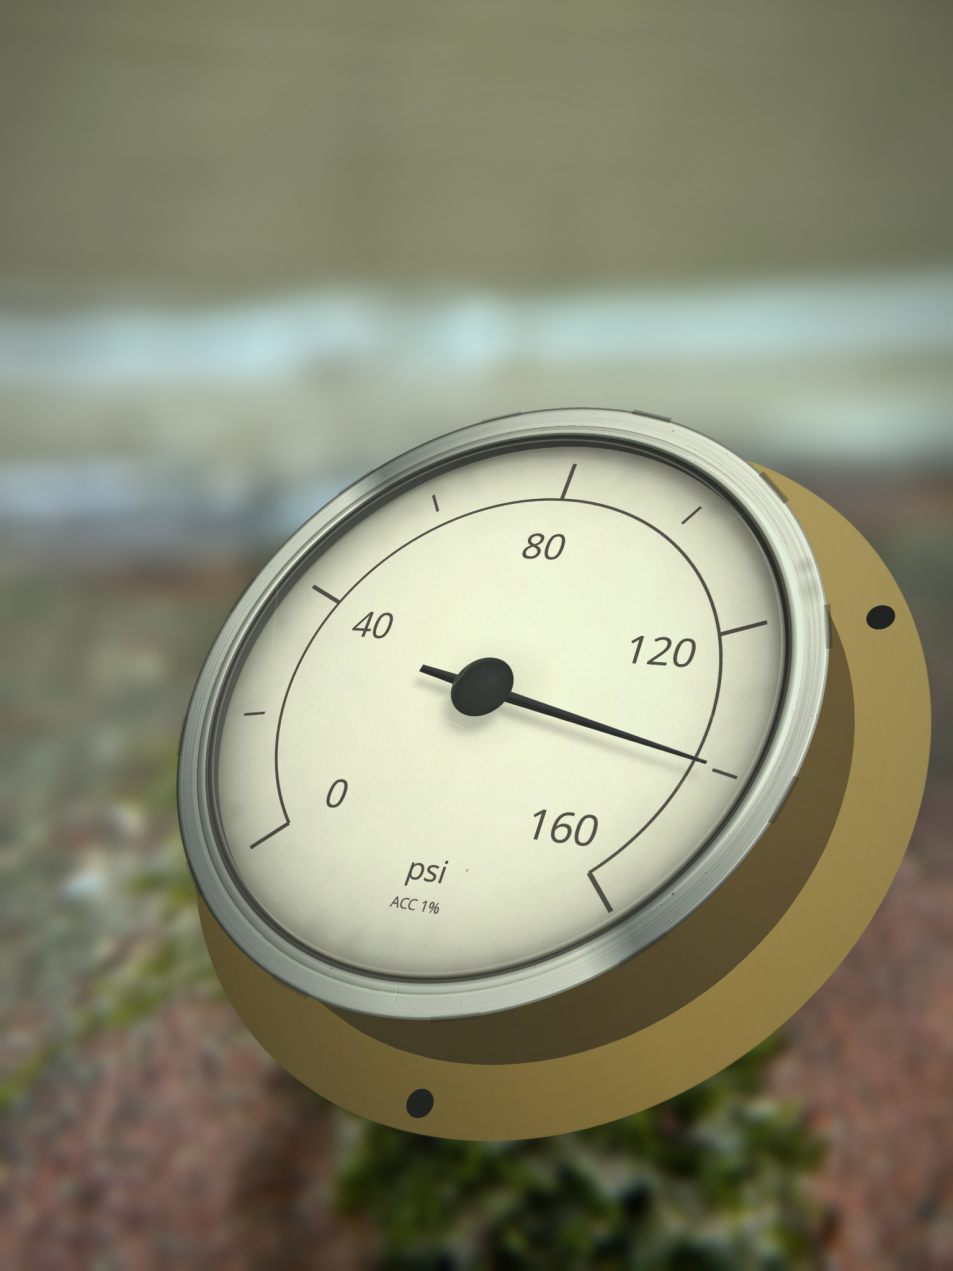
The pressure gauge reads 140 psi
